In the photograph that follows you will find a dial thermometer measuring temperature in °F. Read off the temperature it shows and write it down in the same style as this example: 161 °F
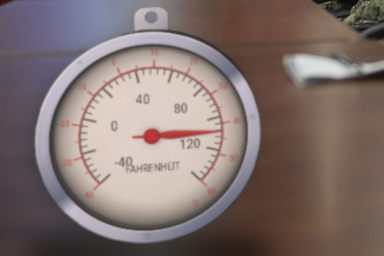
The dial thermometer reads 108 °F
